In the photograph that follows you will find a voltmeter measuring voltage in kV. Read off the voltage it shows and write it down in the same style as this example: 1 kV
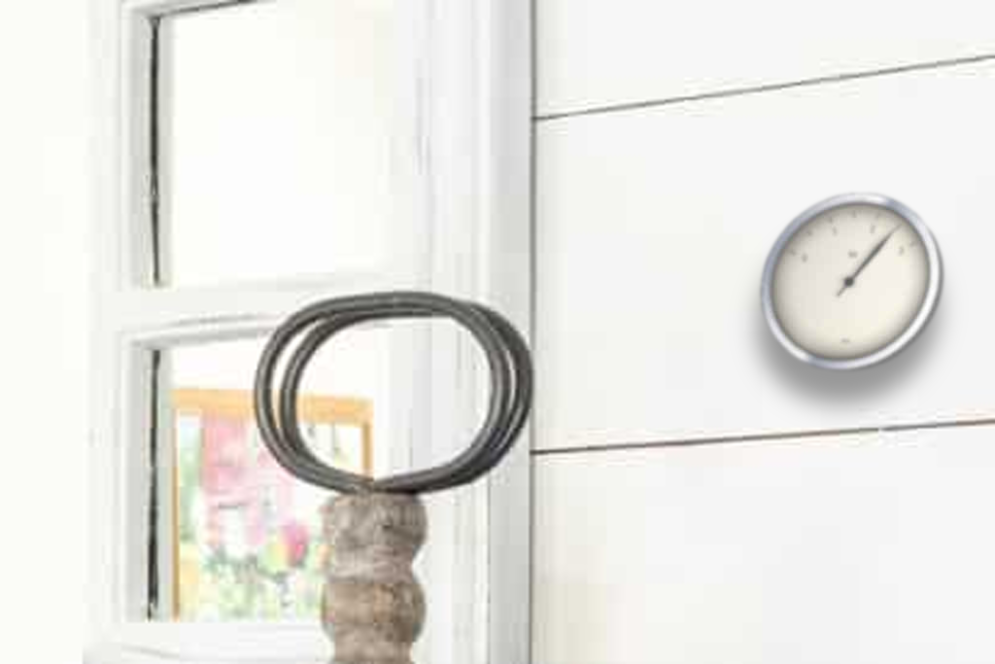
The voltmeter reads 2.5 kV
